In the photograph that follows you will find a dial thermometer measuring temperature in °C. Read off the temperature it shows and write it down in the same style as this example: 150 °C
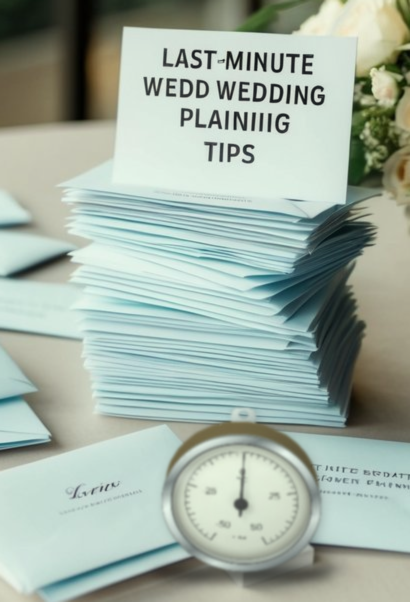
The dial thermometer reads 0 °C
